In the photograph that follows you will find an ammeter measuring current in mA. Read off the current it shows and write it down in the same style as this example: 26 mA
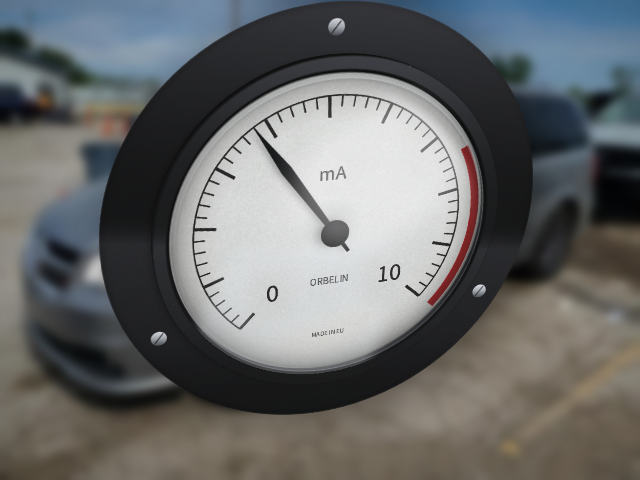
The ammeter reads 3.8 mA
